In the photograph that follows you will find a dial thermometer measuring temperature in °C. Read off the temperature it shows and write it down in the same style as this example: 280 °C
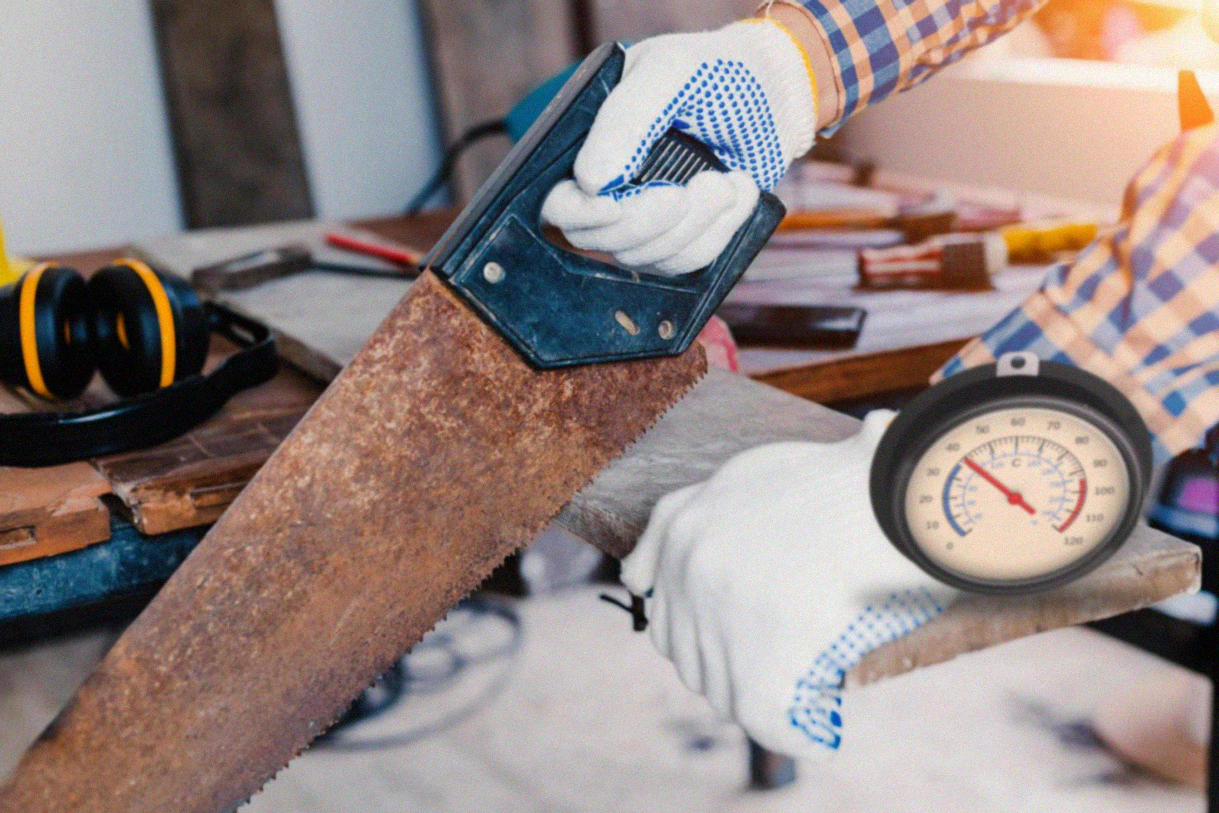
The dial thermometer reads 40 °C
